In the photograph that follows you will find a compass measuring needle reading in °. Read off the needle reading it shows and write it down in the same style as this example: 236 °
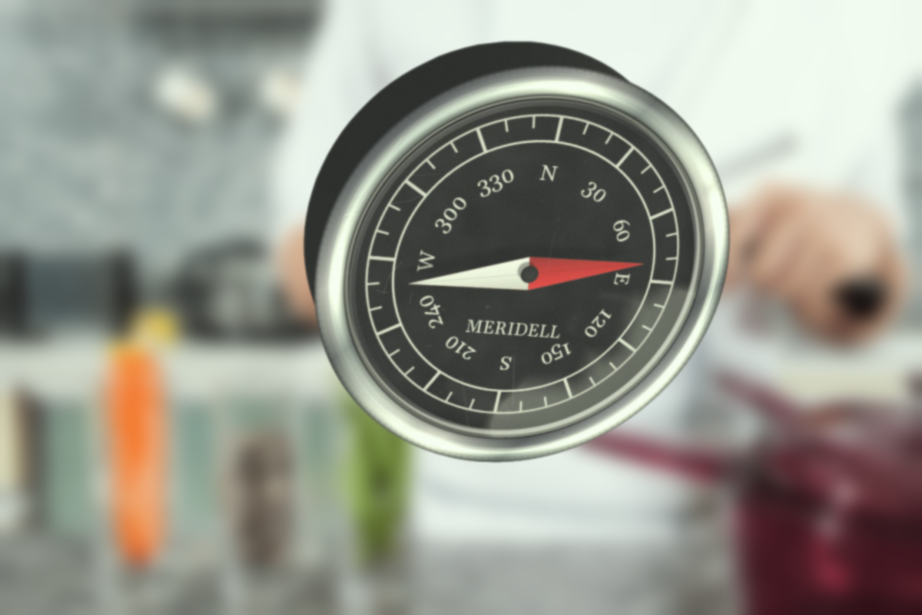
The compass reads 80 °
